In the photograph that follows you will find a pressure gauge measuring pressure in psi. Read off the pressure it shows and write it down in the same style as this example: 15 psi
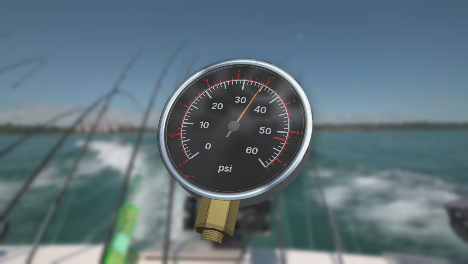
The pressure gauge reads 35 psi
